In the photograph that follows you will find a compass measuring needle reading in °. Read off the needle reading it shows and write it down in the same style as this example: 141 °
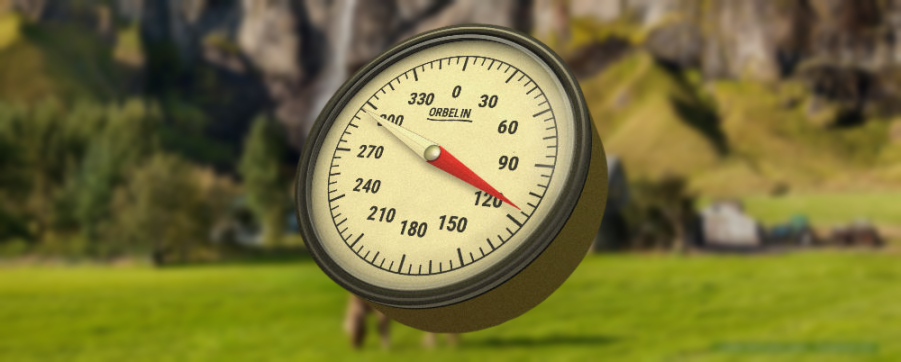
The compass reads 115 °
